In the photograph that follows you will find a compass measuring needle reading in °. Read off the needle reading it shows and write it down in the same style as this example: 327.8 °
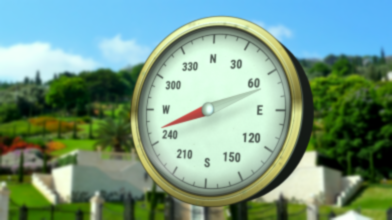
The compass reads 250 °
